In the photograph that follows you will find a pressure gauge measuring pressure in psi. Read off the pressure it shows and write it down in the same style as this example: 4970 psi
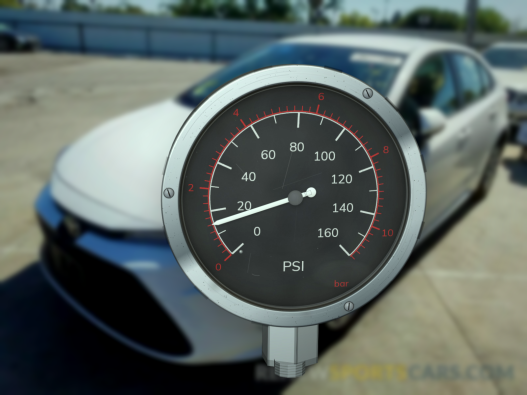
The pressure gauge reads 15 psi
